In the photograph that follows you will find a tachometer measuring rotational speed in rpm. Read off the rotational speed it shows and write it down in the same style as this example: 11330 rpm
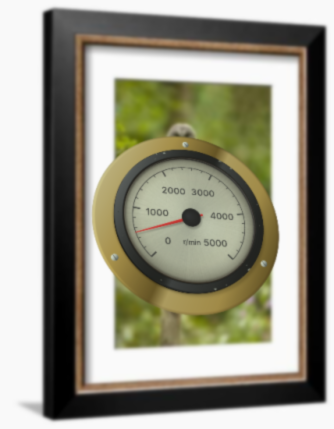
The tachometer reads 500 rpm
